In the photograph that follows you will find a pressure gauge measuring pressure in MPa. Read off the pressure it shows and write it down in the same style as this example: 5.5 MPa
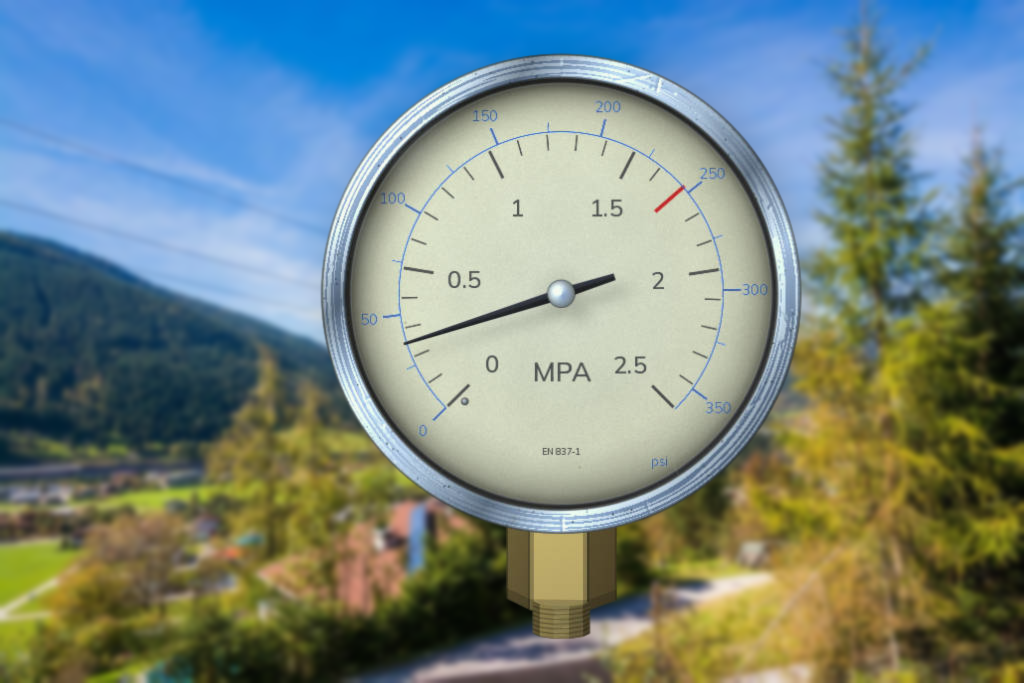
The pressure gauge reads 0.25 MPa
